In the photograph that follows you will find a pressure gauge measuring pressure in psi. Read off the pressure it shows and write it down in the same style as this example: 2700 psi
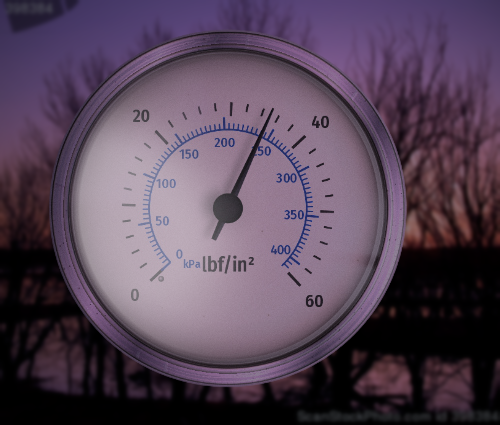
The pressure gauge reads 35 psi
